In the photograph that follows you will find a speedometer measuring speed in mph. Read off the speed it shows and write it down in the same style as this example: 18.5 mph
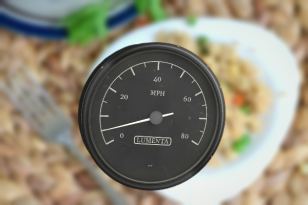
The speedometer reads 5 mph
